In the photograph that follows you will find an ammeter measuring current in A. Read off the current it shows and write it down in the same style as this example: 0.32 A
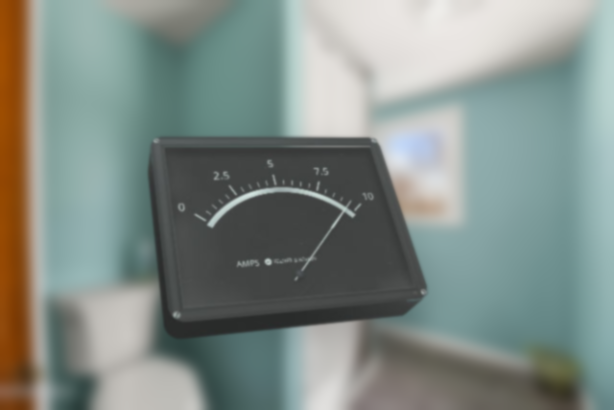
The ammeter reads 9.5 A
